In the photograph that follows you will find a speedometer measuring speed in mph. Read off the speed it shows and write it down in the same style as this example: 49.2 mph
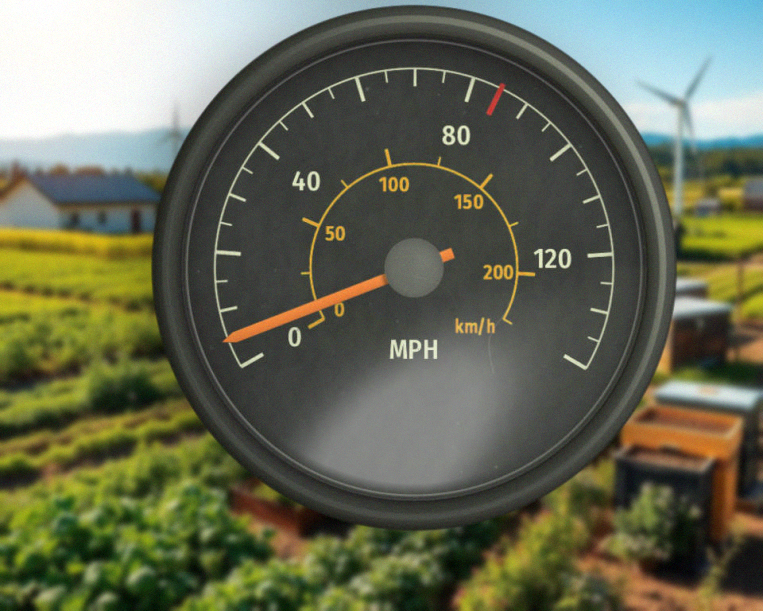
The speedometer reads 5 mph
